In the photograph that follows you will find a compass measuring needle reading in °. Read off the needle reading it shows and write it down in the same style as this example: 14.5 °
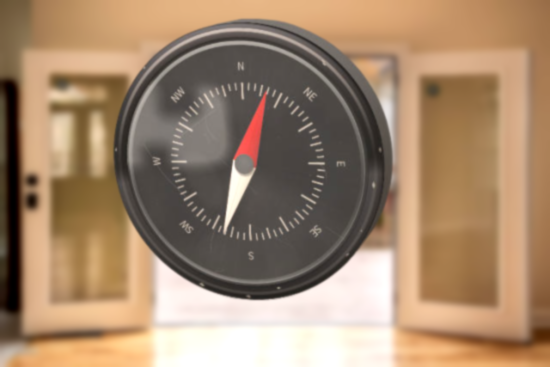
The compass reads 20 °
